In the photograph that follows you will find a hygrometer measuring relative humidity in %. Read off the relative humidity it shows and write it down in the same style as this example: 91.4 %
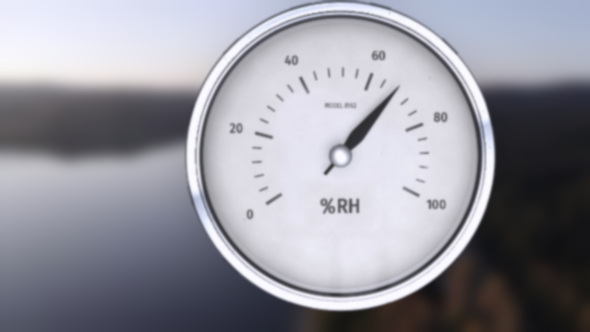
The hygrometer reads 68 %
